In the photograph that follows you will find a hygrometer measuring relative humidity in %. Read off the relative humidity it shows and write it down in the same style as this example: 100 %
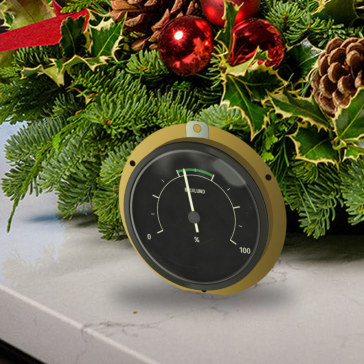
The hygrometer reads 45 %
